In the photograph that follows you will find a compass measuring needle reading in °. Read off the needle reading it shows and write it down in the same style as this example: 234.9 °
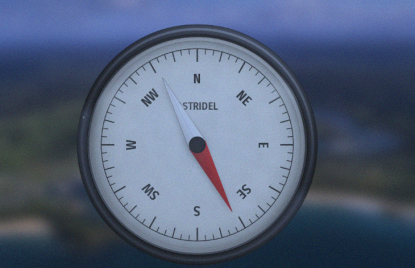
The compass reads 152.5 °
